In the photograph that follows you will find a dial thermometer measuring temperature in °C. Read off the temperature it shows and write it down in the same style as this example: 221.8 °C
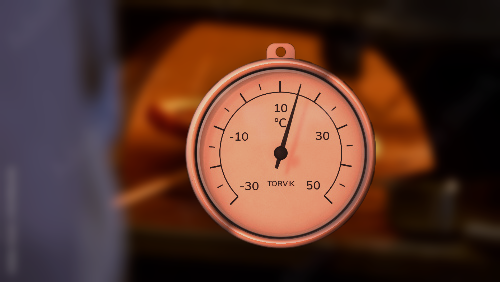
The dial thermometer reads 15 °C
